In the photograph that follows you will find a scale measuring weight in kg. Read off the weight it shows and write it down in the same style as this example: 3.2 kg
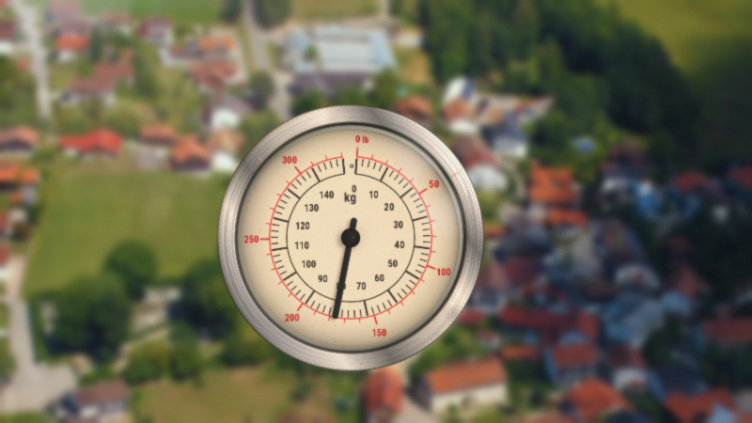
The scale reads 80 kg
